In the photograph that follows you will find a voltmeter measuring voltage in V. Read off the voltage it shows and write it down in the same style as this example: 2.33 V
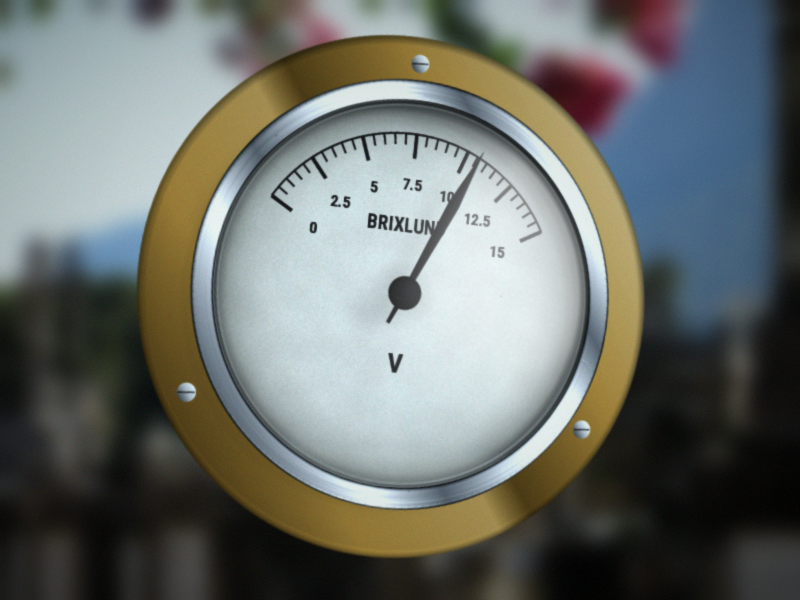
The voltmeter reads 10.5 V
